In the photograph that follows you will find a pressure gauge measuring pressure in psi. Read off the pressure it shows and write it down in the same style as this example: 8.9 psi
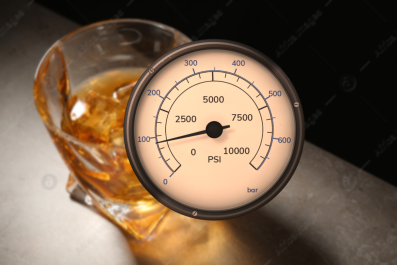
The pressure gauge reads 1250 psi
